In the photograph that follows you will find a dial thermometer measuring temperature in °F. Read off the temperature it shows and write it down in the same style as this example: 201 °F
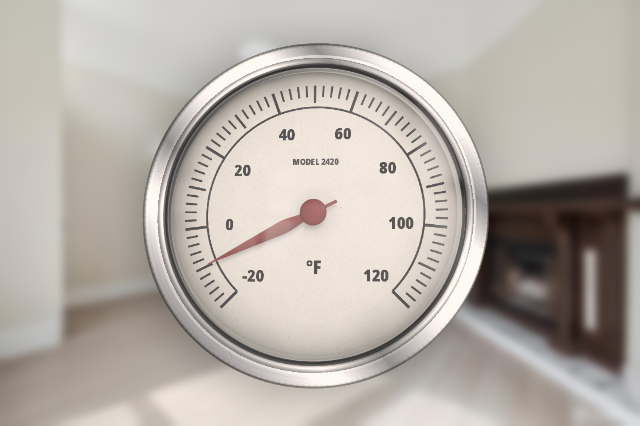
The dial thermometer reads -10 °F
